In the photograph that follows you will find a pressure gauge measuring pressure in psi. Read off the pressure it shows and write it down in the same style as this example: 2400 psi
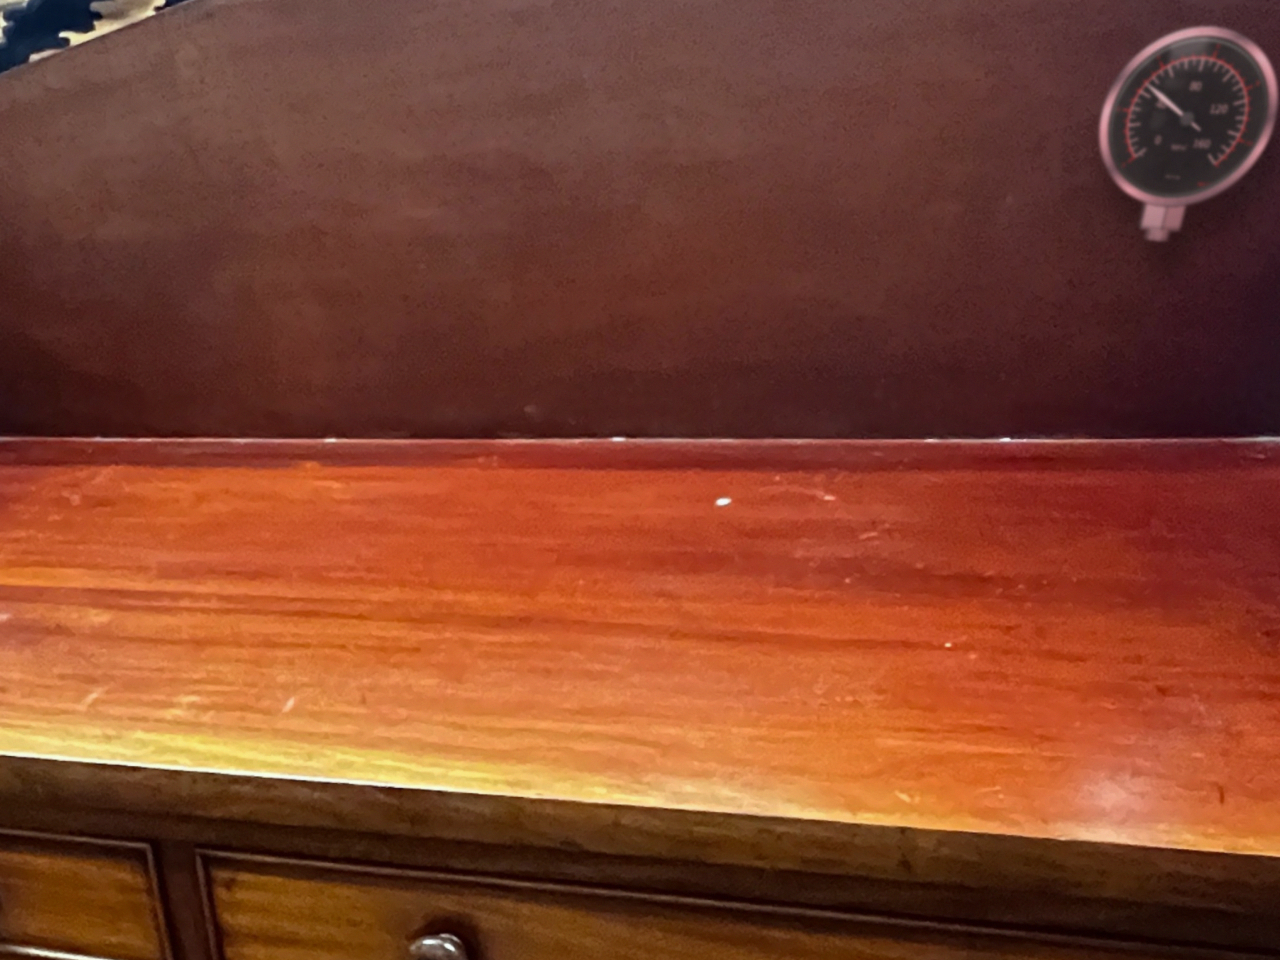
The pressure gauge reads 45 psi
